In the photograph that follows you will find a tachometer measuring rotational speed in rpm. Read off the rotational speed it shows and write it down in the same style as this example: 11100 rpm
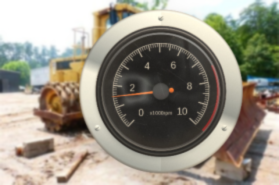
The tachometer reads 1500 rpm
